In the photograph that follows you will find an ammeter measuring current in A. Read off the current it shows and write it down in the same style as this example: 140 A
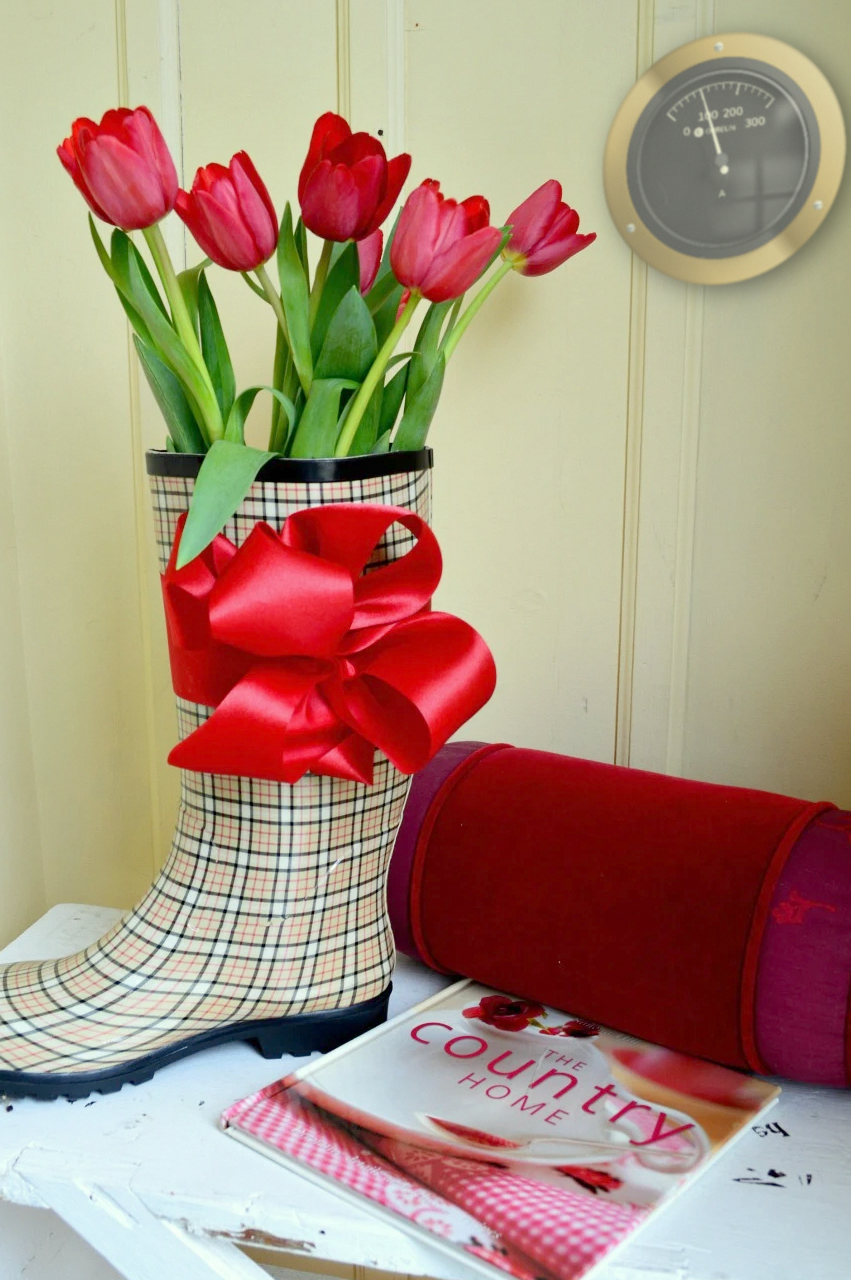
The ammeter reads 100 A
